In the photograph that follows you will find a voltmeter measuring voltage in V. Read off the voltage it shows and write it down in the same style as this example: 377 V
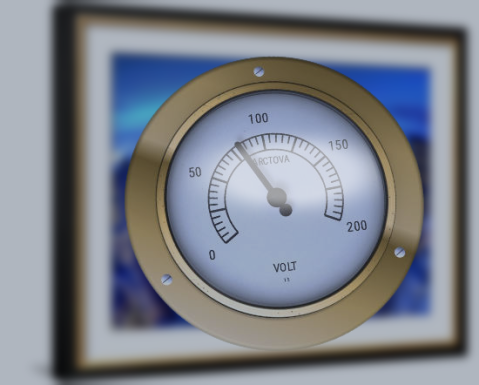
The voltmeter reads 80 V
